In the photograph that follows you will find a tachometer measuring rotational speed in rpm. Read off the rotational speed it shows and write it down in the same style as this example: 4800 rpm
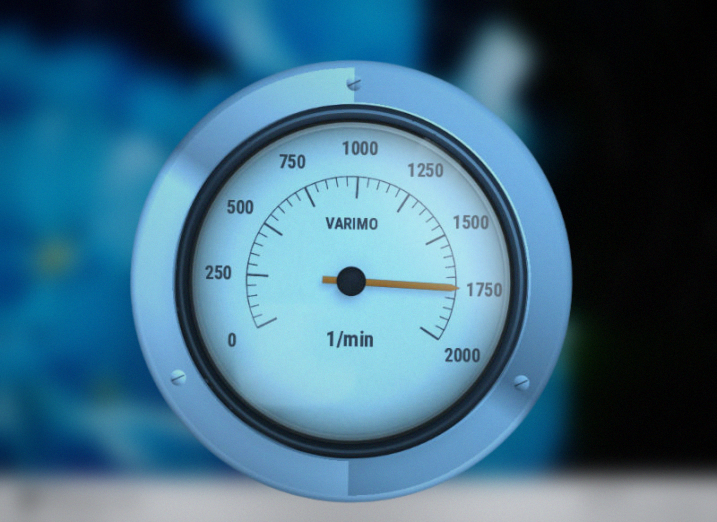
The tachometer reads 1750 rpm
